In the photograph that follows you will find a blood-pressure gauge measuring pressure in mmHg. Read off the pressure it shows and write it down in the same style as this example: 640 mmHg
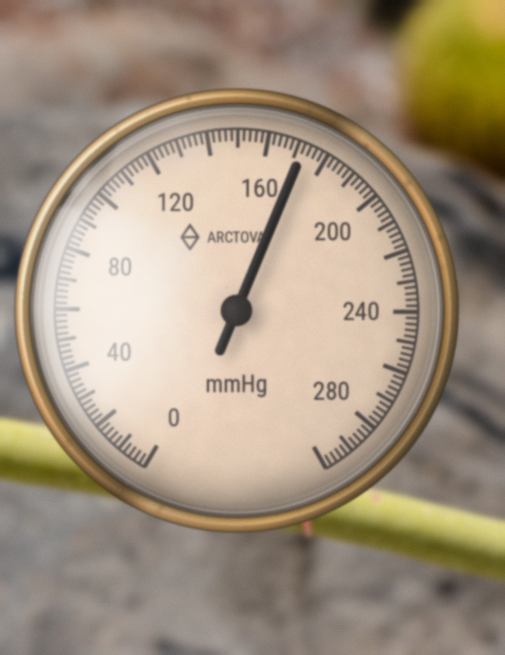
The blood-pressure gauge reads 172 mmHg
